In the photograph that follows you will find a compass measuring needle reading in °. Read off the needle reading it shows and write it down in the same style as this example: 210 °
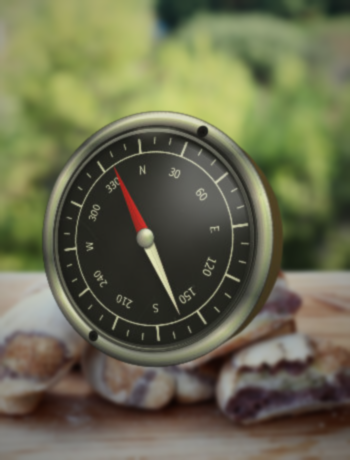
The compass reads 340 °
